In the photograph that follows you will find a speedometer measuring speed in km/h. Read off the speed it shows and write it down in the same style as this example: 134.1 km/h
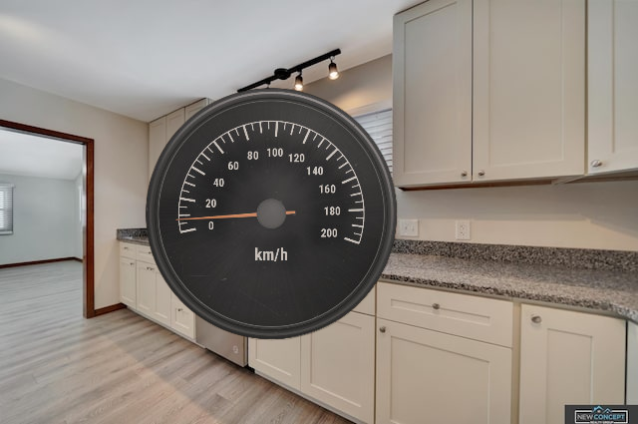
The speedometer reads 7.5 km/h
